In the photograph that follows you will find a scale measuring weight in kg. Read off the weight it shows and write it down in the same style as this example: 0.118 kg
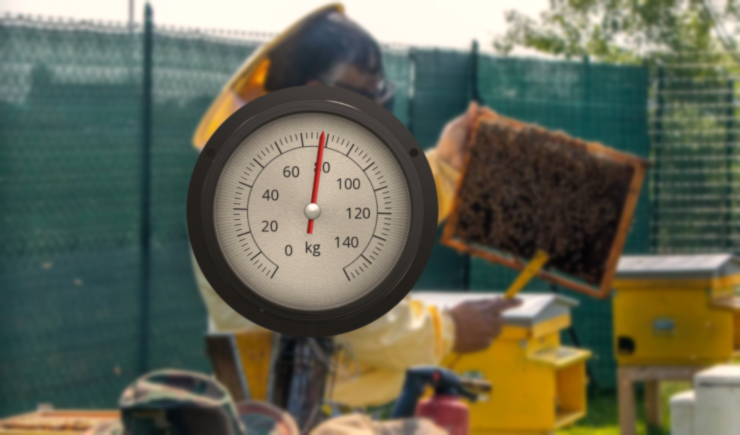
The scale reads 78 kg
